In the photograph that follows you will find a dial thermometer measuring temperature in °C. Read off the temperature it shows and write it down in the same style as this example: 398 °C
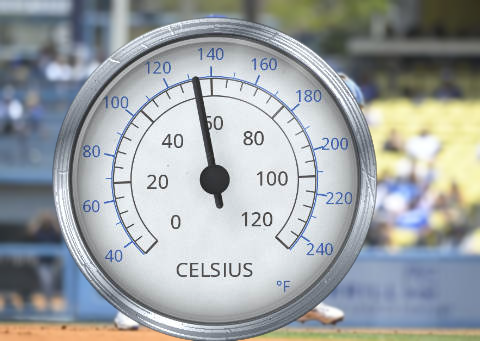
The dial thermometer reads 56 °C
